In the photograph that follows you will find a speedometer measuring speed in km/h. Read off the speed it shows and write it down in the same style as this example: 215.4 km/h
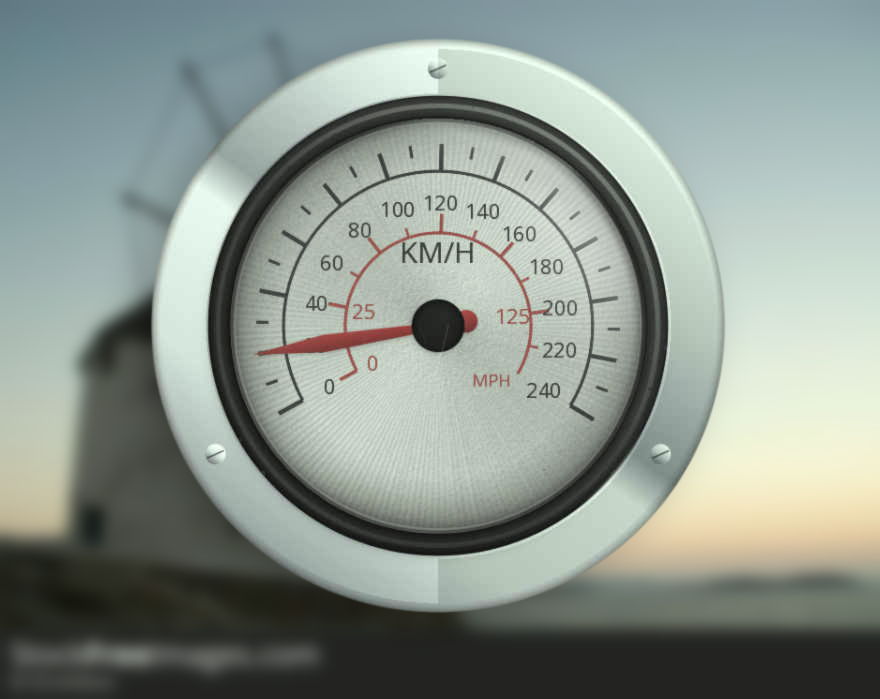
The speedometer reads 20 km/h
